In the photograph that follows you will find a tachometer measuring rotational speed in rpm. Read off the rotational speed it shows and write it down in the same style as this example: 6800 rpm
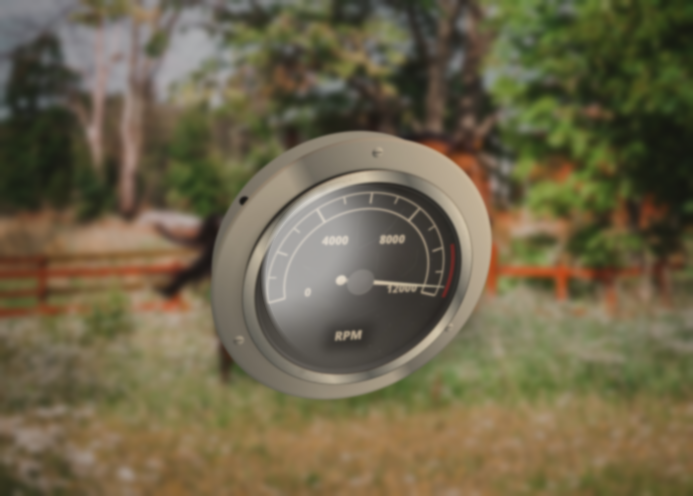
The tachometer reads 11500 rpm
